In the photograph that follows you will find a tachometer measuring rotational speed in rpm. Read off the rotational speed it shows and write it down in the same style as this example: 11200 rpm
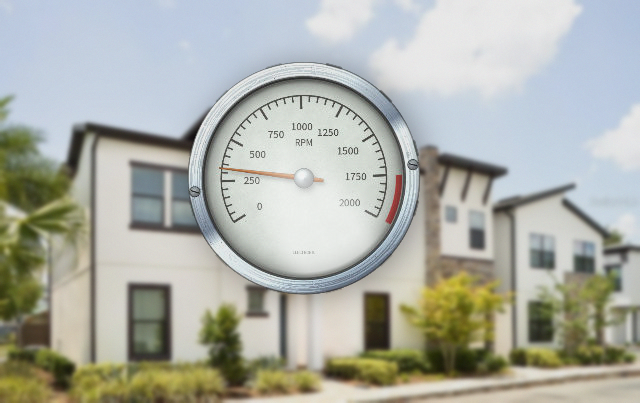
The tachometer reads 325 rpm
